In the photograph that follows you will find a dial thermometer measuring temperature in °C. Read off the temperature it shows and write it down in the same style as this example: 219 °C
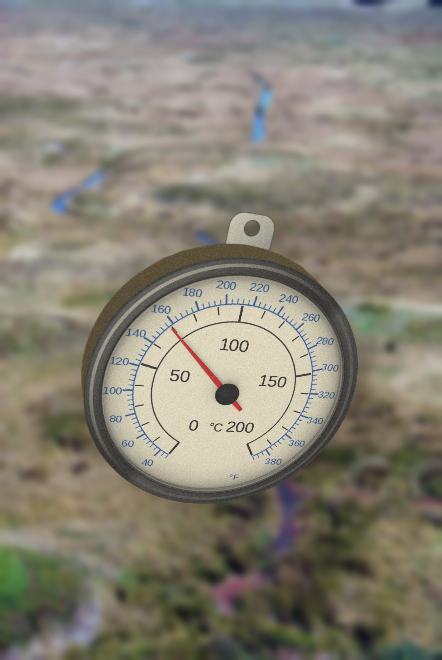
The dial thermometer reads 70 °C
